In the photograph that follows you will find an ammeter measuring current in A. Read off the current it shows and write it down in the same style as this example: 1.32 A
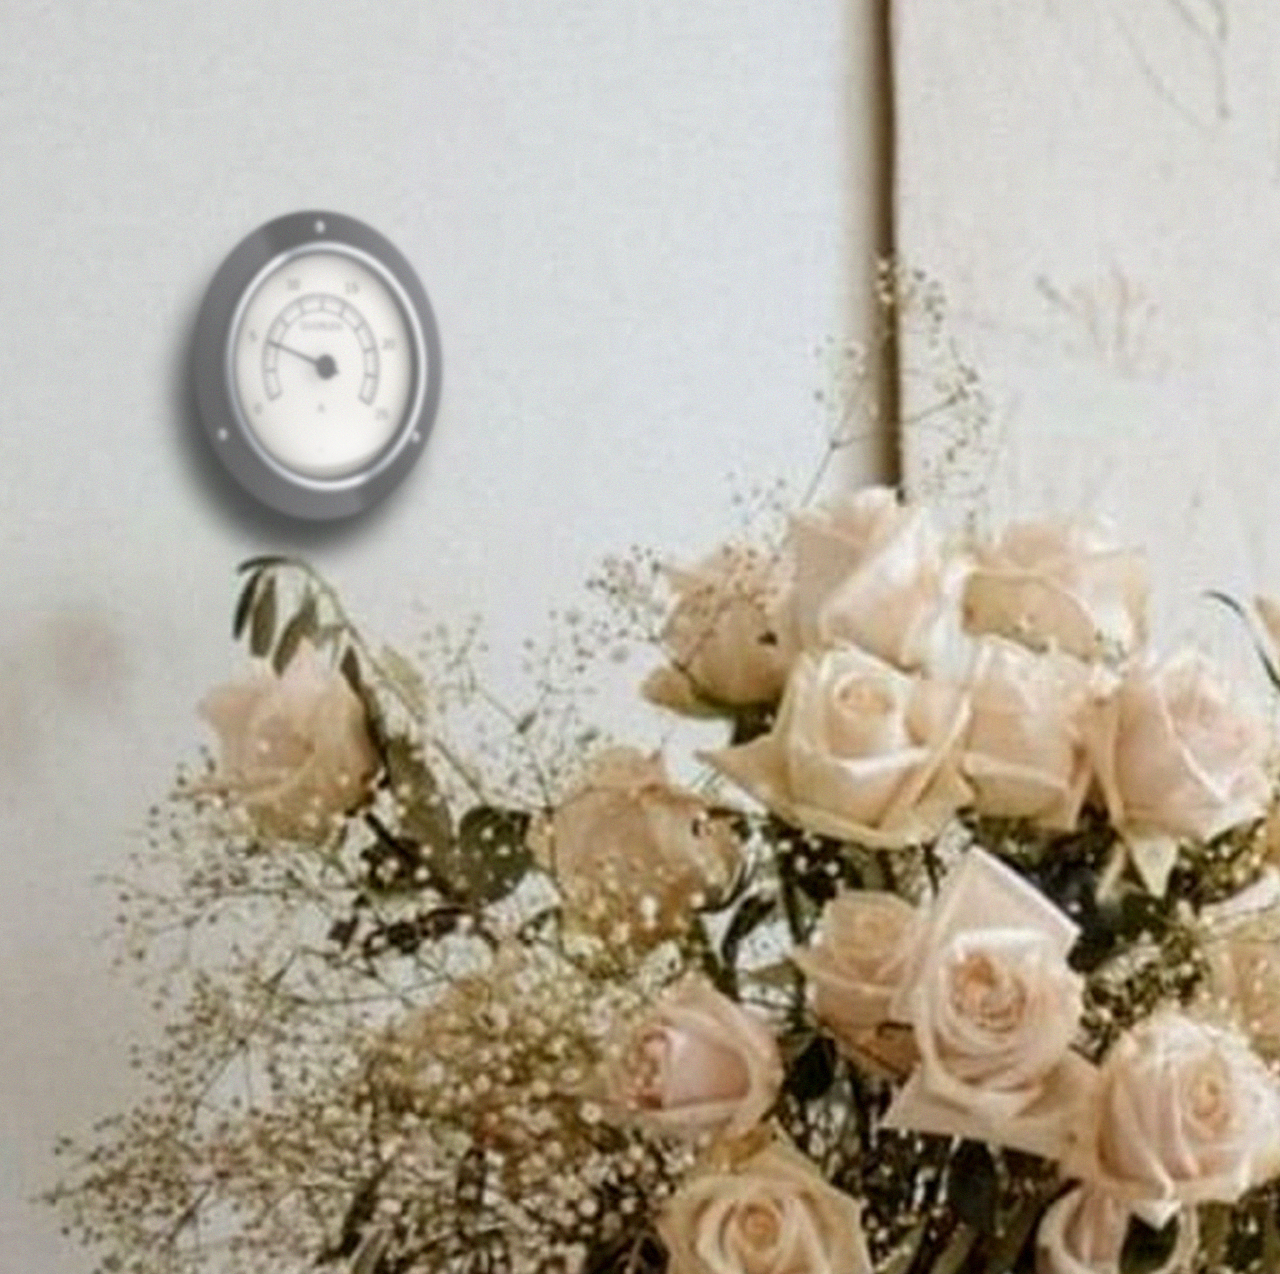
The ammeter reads 5 A
